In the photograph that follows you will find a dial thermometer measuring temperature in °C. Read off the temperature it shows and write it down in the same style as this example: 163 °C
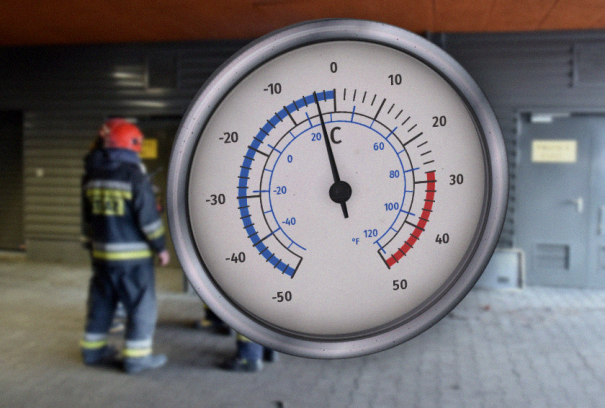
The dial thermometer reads -4 °C
